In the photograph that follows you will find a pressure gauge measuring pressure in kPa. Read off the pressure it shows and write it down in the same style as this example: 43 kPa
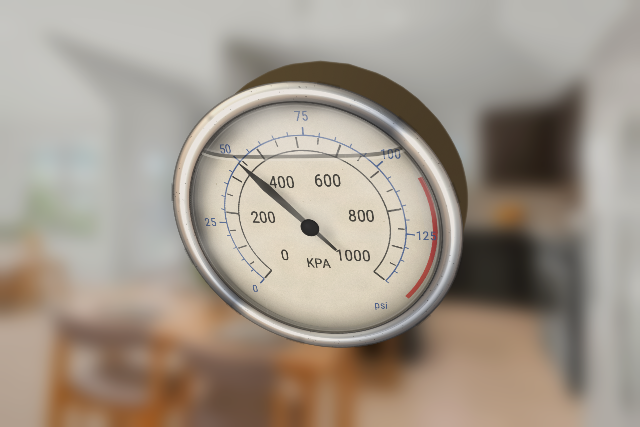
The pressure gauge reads 350 kPa
